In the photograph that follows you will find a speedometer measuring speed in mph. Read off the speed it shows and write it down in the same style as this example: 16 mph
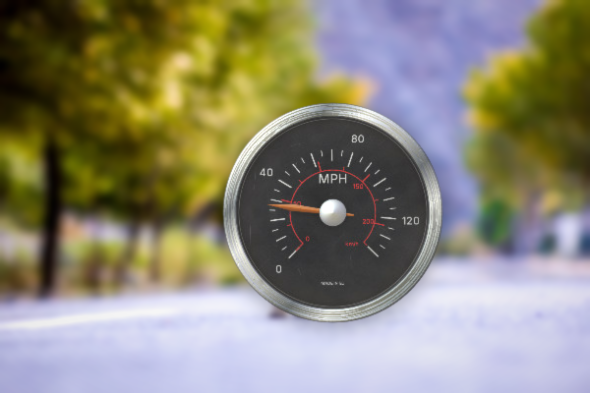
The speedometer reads 27.5 mph
